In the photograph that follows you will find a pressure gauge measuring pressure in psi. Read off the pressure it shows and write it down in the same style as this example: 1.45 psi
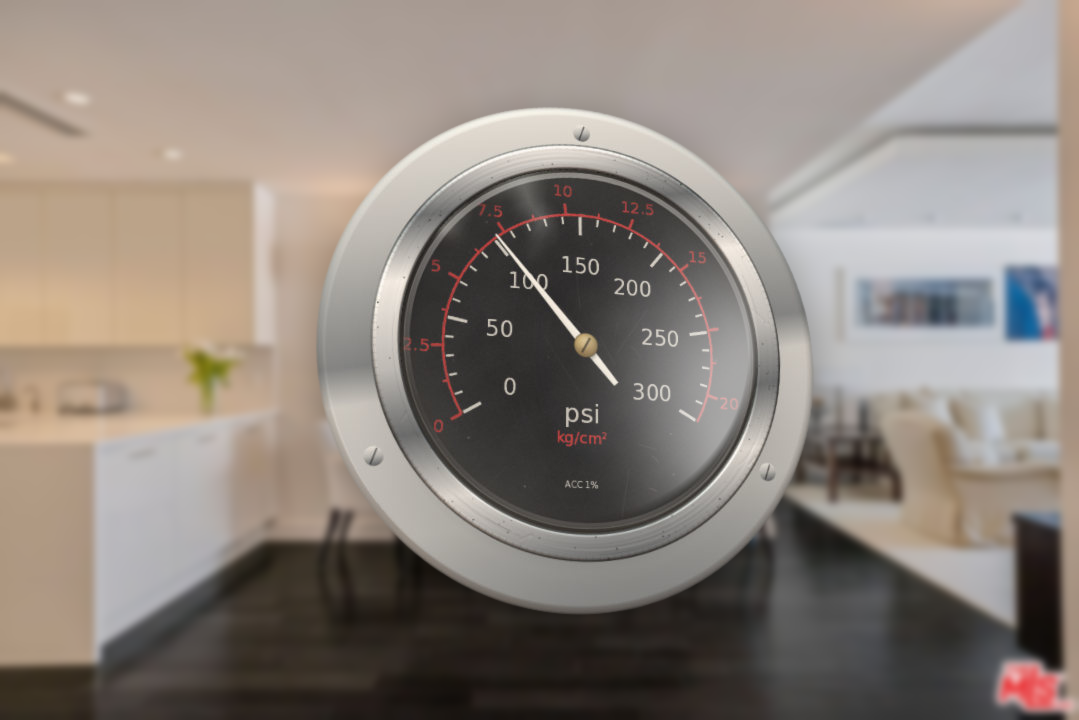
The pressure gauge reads 100 psi
